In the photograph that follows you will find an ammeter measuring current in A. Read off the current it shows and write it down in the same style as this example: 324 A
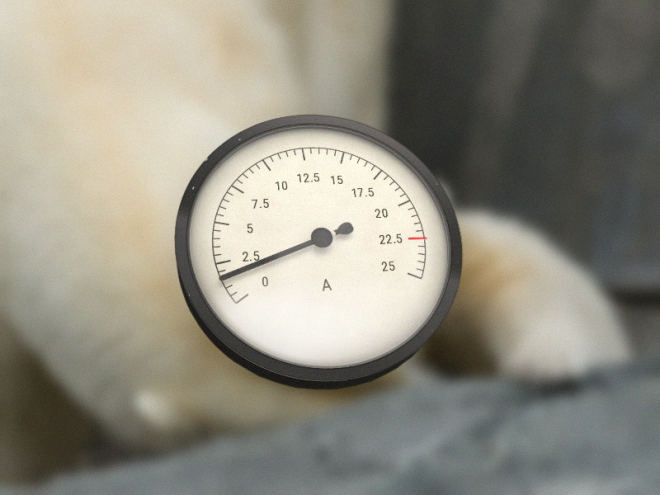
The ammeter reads 1.5 A
